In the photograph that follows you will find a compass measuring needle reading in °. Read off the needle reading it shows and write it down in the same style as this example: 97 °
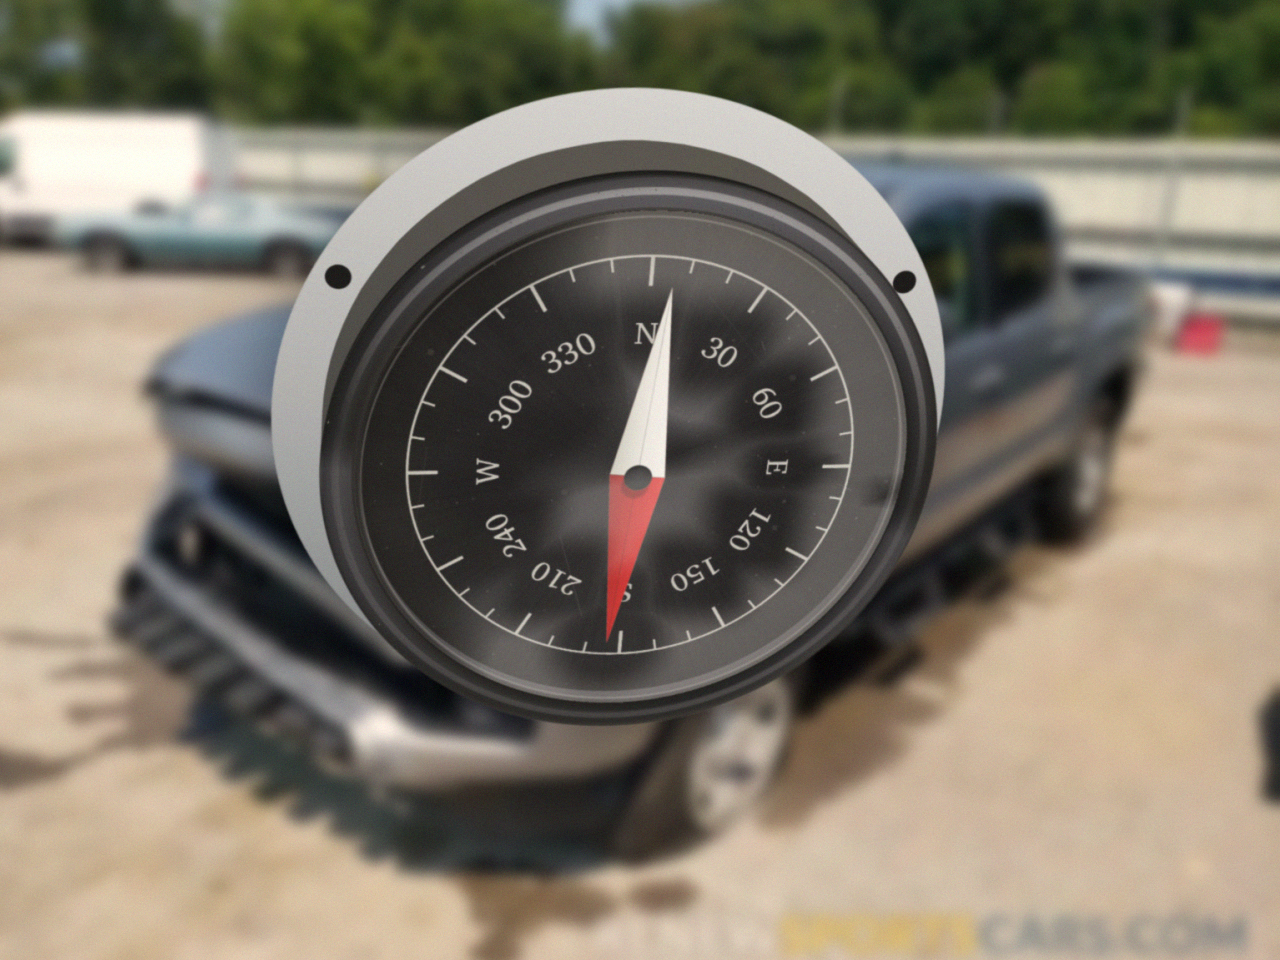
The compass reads 185 °
